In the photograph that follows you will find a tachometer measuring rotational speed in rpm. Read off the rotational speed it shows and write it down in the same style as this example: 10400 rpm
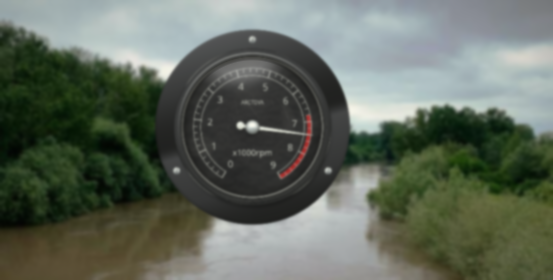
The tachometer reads 7400 rpm
